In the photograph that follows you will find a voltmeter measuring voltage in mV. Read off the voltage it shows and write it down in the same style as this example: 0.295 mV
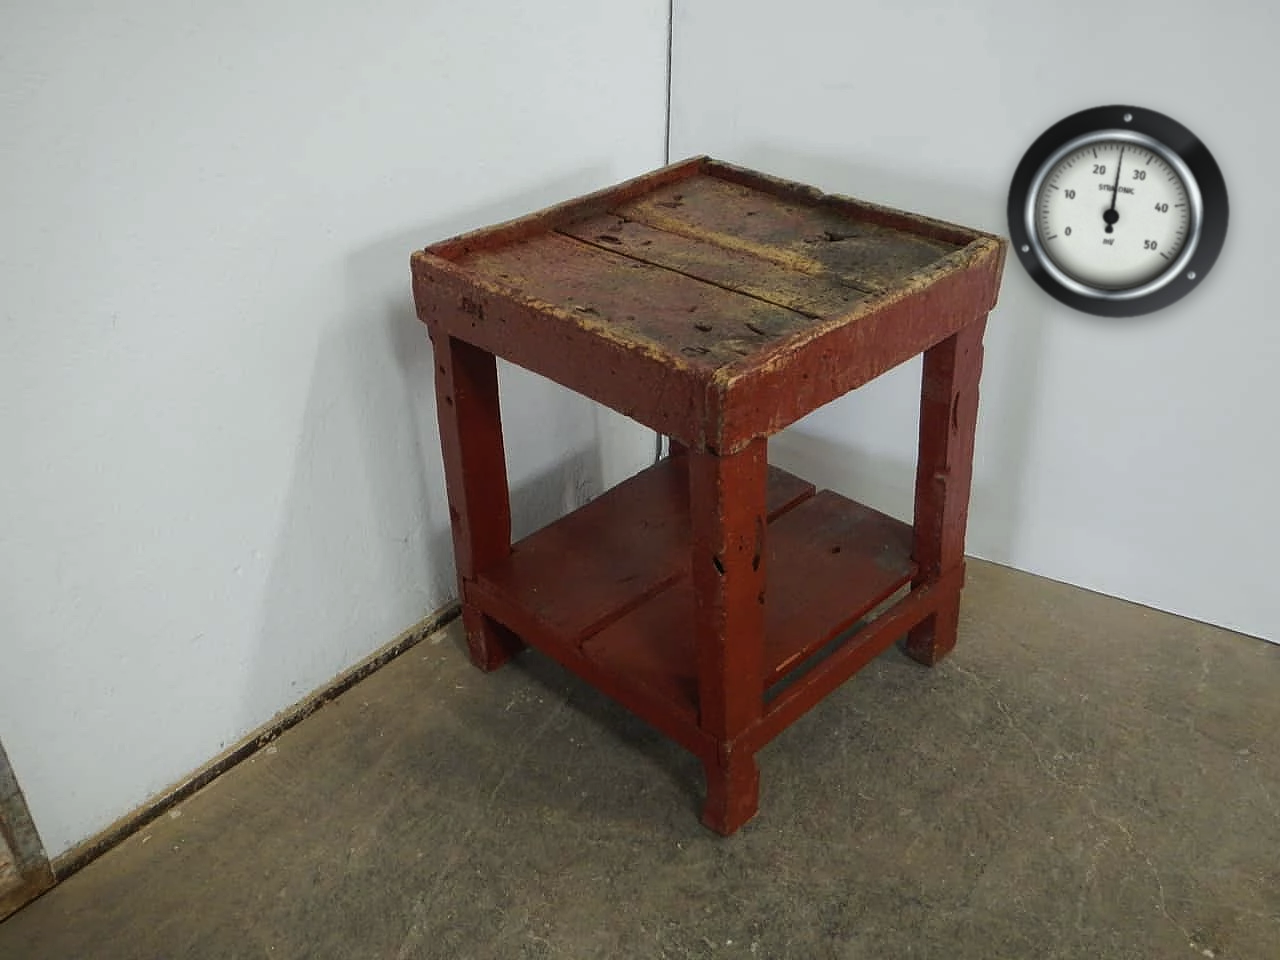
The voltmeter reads 25 mV
